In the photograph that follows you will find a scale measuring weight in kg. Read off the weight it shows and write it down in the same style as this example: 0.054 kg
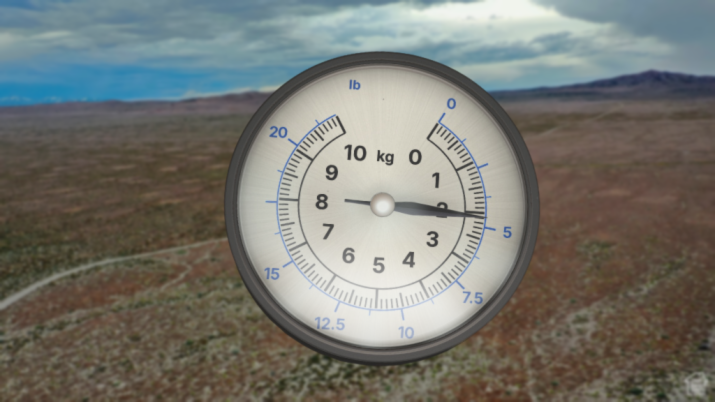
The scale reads 2.1 kg
